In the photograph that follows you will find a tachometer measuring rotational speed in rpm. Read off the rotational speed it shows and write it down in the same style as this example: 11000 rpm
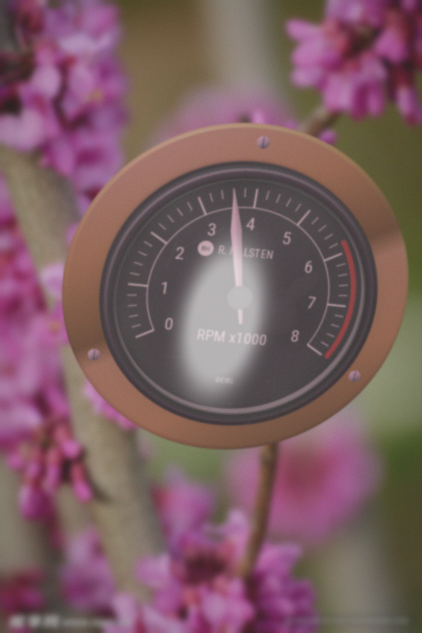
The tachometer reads 3600 rpm
